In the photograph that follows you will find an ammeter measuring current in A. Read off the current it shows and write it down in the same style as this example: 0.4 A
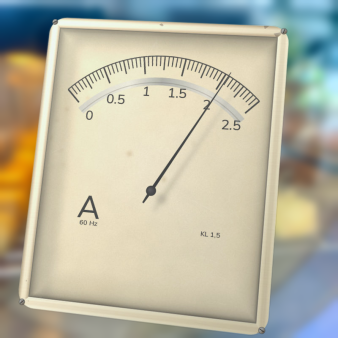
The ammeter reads 2.05 A
